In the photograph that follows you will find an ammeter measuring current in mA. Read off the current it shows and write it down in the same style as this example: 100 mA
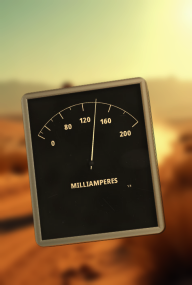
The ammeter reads 140 mA
